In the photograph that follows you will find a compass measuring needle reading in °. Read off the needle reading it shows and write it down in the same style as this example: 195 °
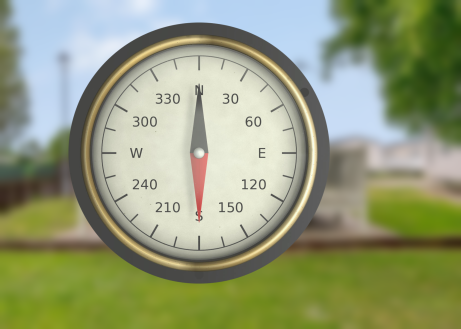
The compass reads 180 °
